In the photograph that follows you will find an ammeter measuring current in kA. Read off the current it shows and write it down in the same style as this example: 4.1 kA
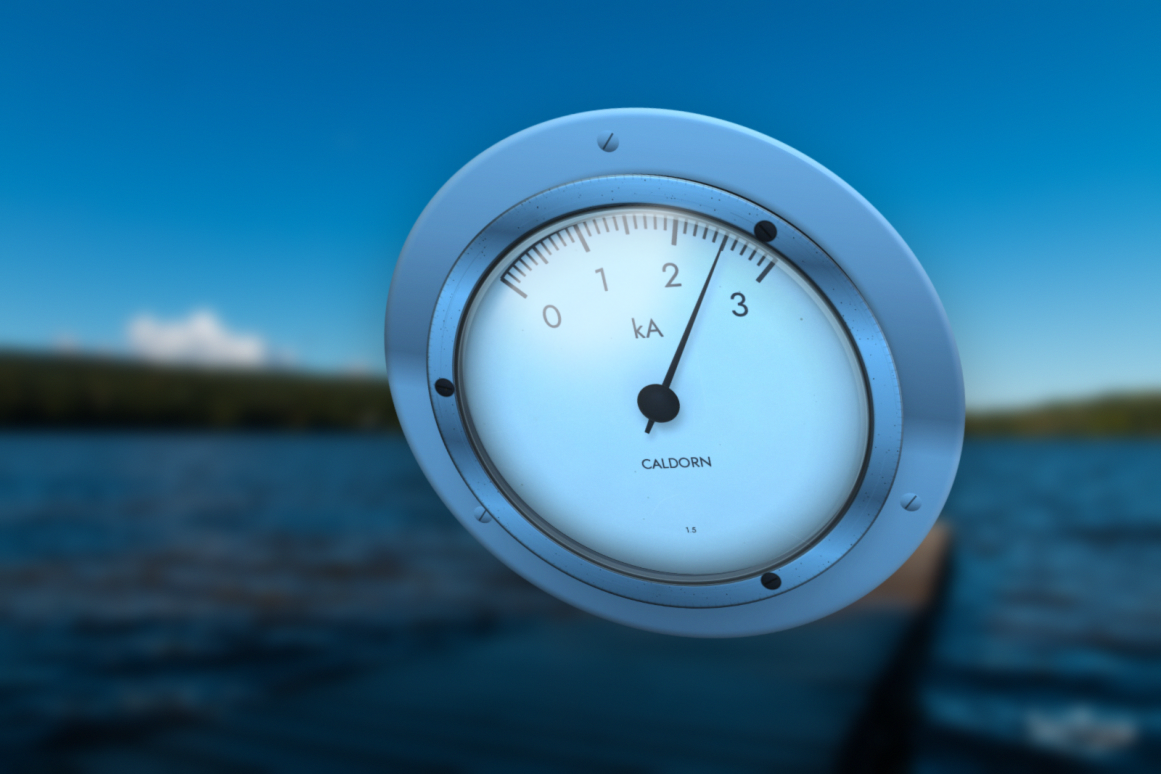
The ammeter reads 2.5 kA
